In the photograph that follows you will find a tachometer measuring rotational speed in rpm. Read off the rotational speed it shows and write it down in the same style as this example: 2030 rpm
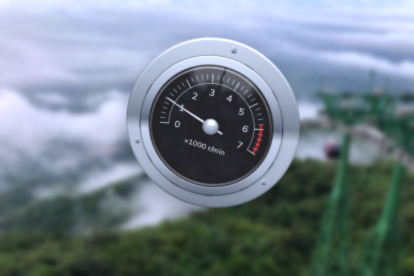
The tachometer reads 1000 rpm
